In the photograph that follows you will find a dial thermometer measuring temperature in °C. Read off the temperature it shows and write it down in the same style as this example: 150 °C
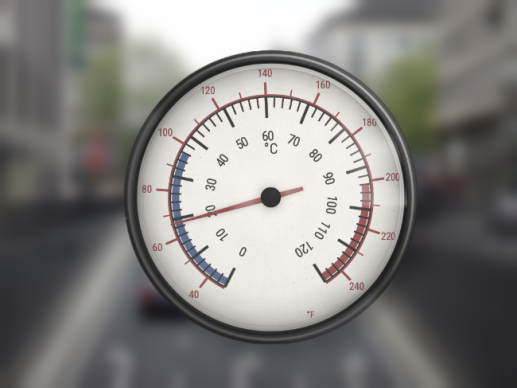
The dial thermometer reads 19 °C
